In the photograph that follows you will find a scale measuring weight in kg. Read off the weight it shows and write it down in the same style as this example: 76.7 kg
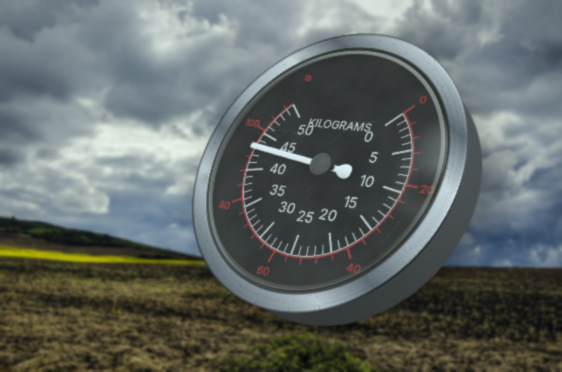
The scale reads 43 kg
